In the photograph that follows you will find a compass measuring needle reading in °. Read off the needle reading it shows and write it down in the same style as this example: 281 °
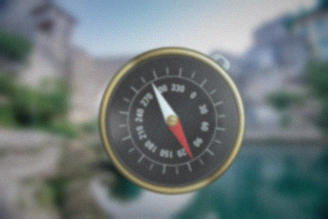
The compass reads 112.5 °
